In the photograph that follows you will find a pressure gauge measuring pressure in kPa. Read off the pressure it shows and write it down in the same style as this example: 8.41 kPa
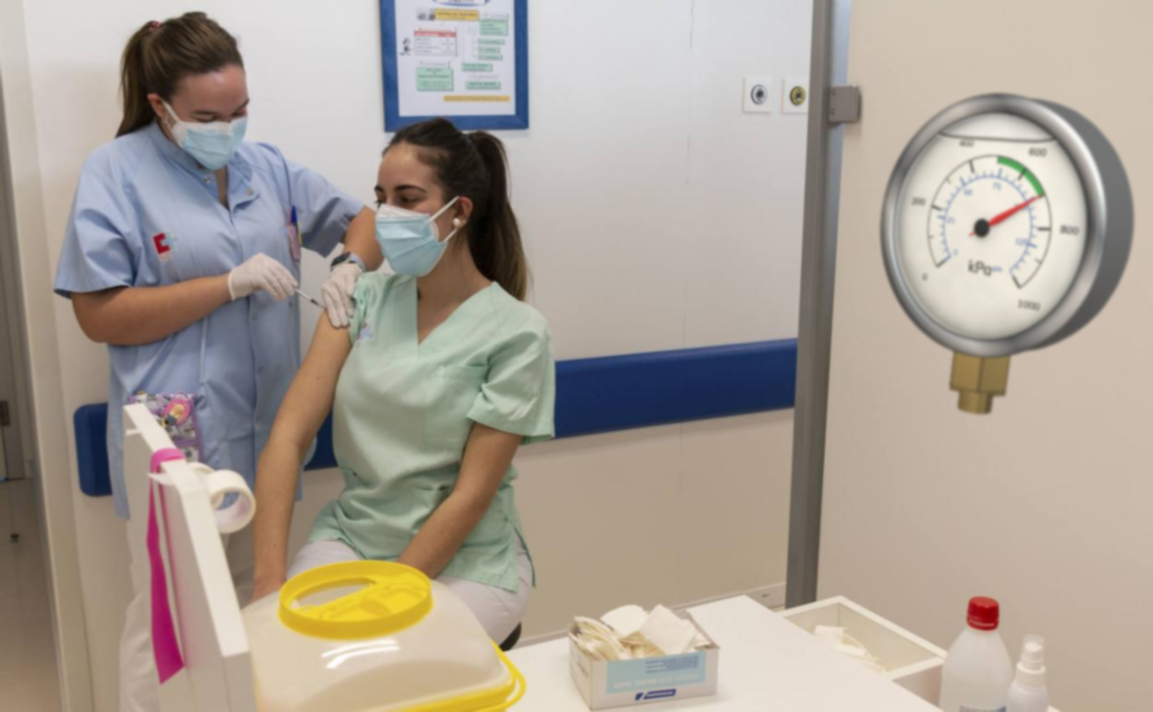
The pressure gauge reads 700 kPa
